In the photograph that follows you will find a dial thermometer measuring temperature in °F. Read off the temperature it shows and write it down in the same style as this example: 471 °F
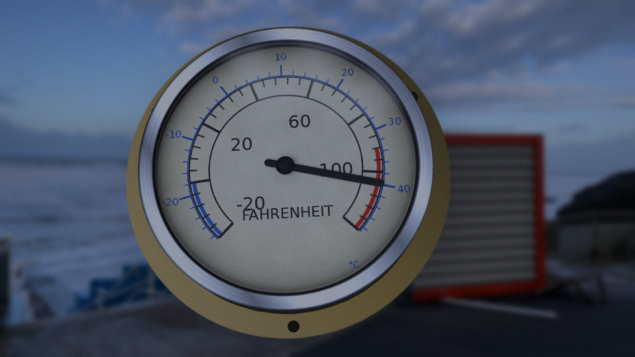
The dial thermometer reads 104 °F
